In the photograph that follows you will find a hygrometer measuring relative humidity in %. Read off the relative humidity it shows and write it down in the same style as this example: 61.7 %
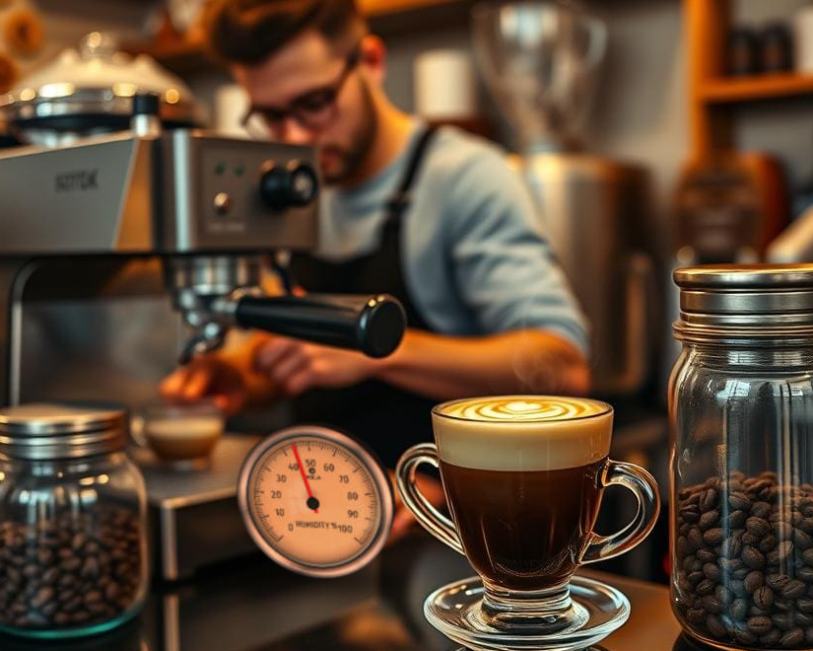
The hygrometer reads 45 %
